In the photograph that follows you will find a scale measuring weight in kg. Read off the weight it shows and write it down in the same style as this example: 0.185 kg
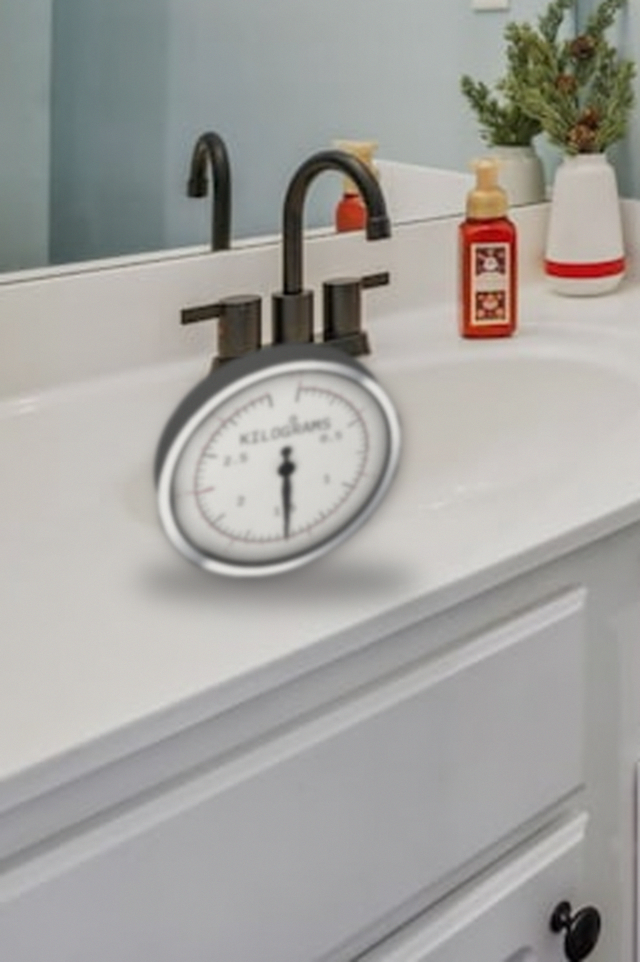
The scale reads 1.5 kg
